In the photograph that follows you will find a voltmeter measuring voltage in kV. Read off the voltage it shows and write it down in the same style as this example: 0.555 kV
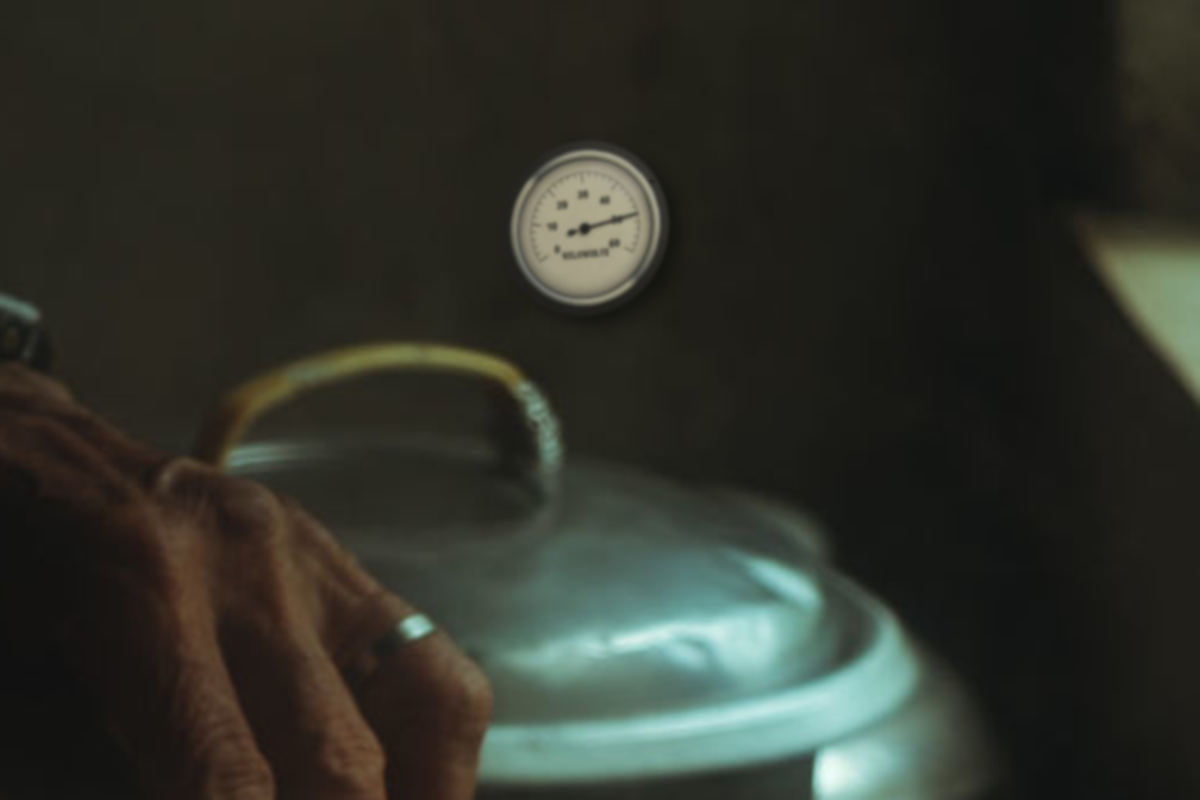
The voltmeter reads 50 kV
